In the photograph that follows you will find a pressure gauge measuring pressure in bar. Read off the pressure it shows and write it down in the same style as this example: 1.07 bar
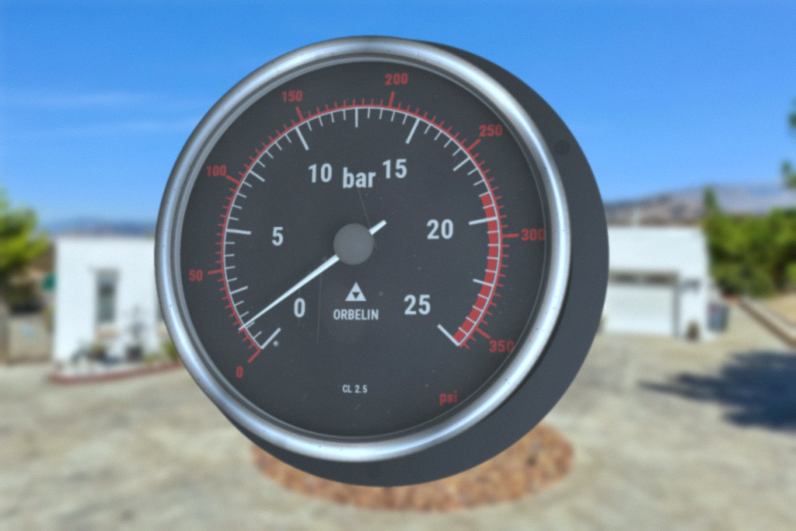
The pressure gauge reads 1 bar
